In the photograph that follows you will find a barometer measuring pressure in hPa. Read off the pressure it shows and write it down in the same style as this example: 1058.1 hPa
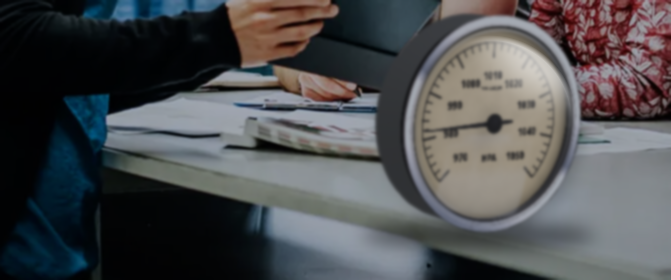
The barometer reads 982 hPa
